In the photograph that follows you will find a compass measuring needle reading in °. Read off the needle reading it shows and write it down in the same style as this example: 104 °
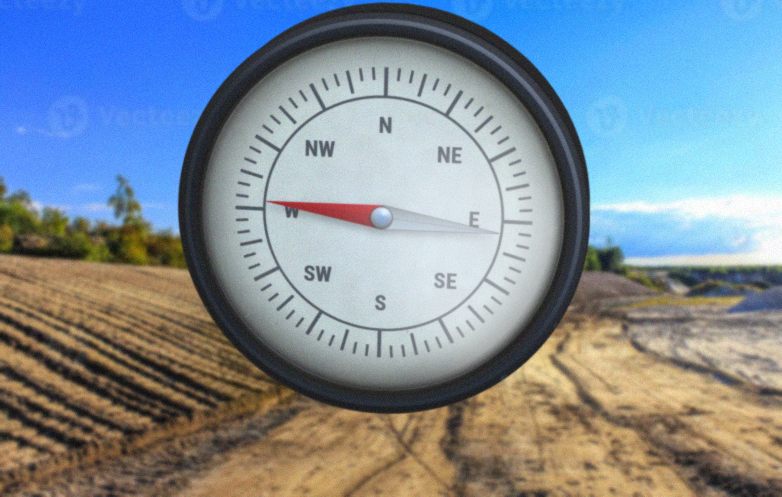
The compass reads 275 °
